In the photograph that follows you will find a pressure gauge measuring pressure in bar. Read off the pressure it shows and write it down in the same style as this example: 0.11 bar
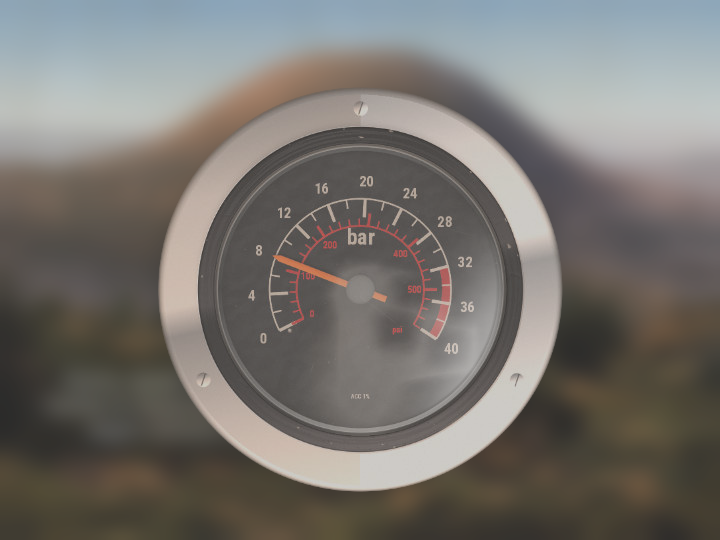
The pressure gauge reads 8 bar
